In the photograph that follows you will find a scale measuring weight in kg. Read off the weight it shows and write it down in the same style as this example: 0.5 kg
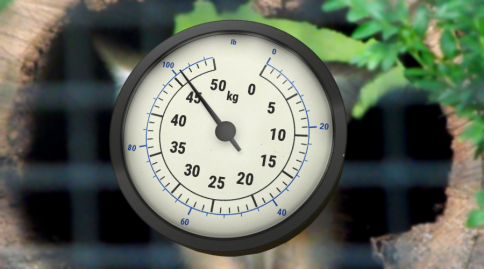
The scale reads 46 kg
